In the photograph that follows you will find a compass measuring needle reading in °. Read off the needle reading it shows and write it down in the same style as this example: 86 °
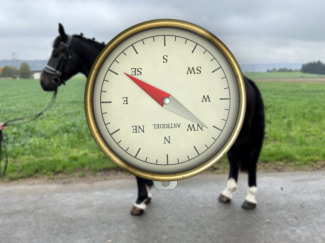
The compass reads 125 °
